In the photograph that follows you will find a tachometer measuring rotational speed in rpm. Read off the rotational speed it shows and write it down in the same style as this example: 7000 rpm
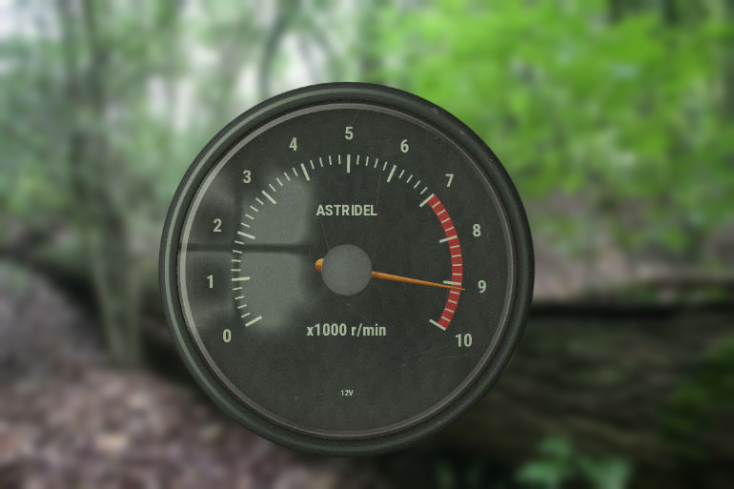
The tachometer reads 9100 rpm
